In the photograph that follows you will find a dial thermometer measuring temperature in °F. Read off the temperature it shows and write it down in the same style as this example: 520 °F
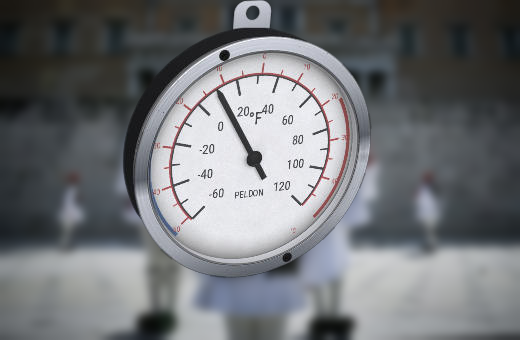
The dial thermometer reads 10 °F
